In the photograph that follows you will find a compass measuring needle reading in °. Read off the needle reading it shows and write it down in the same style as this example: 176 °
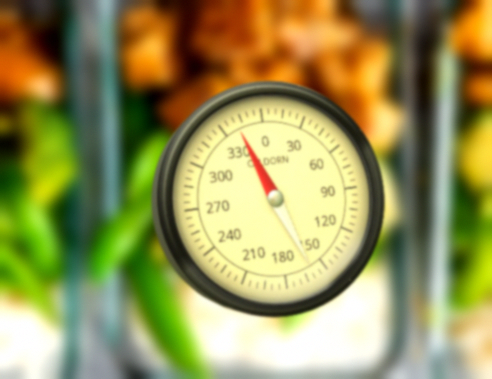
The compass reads 340 °
